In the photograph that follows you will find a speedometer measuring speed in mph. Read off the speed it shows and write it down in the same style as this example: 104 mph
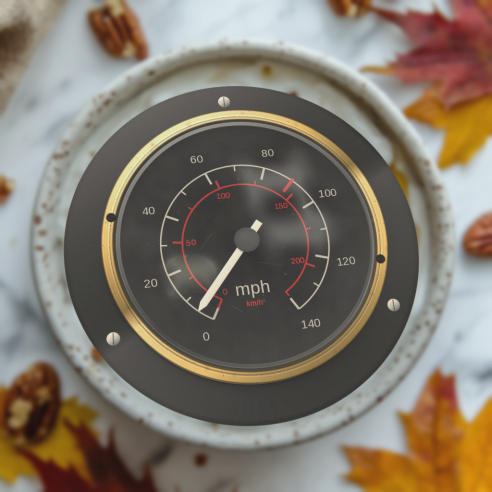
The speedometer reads 5 mph
